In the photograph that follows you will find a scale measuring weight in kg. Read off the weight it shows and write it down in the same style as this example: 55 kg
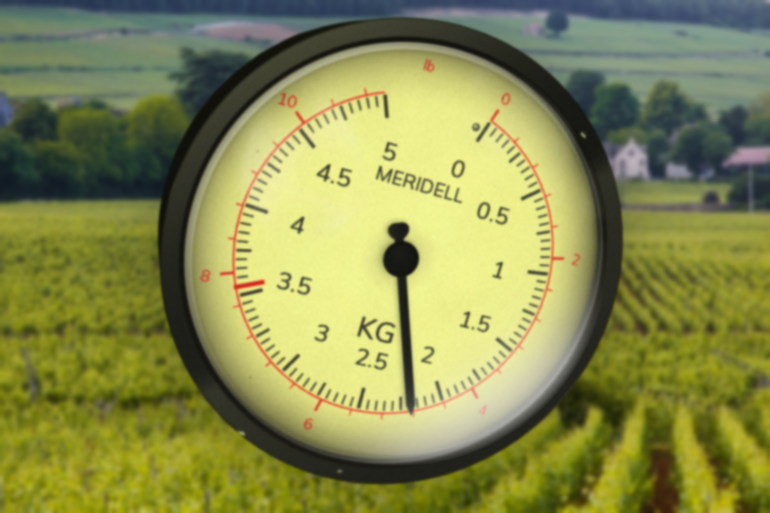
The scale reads 2.2 kg
